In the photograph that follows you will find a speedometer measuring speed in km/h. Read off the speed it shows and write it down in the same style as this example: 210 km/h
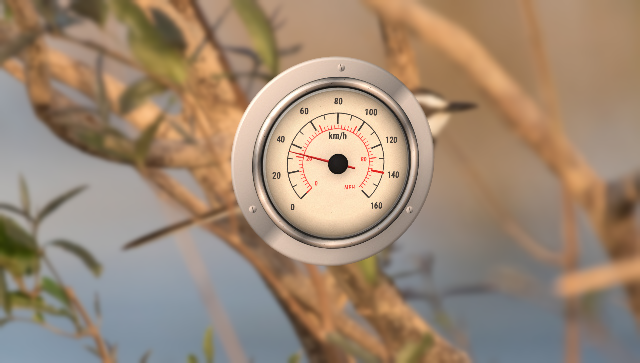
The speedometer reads 35 km/h
